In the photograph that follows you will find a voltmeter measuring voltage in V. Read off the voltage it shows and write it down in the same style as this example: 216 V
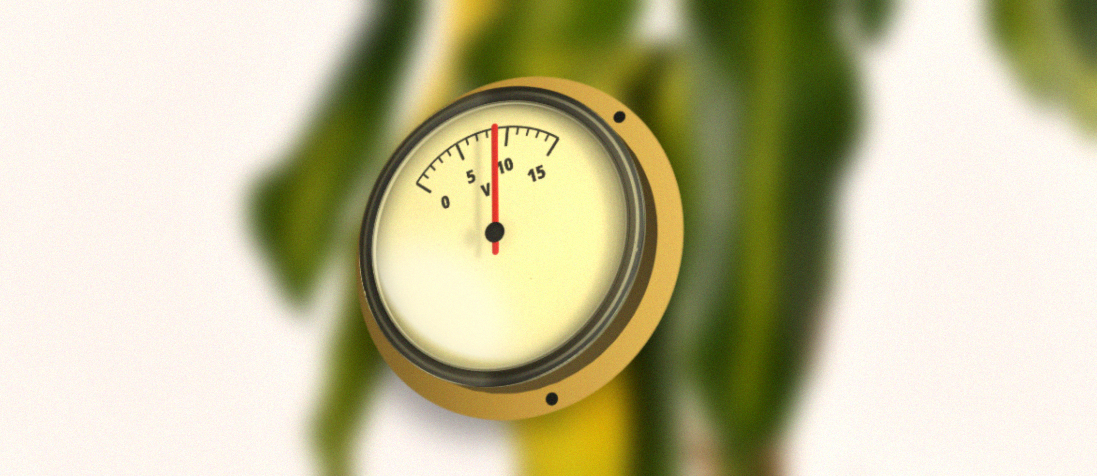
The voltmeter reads 9 V
